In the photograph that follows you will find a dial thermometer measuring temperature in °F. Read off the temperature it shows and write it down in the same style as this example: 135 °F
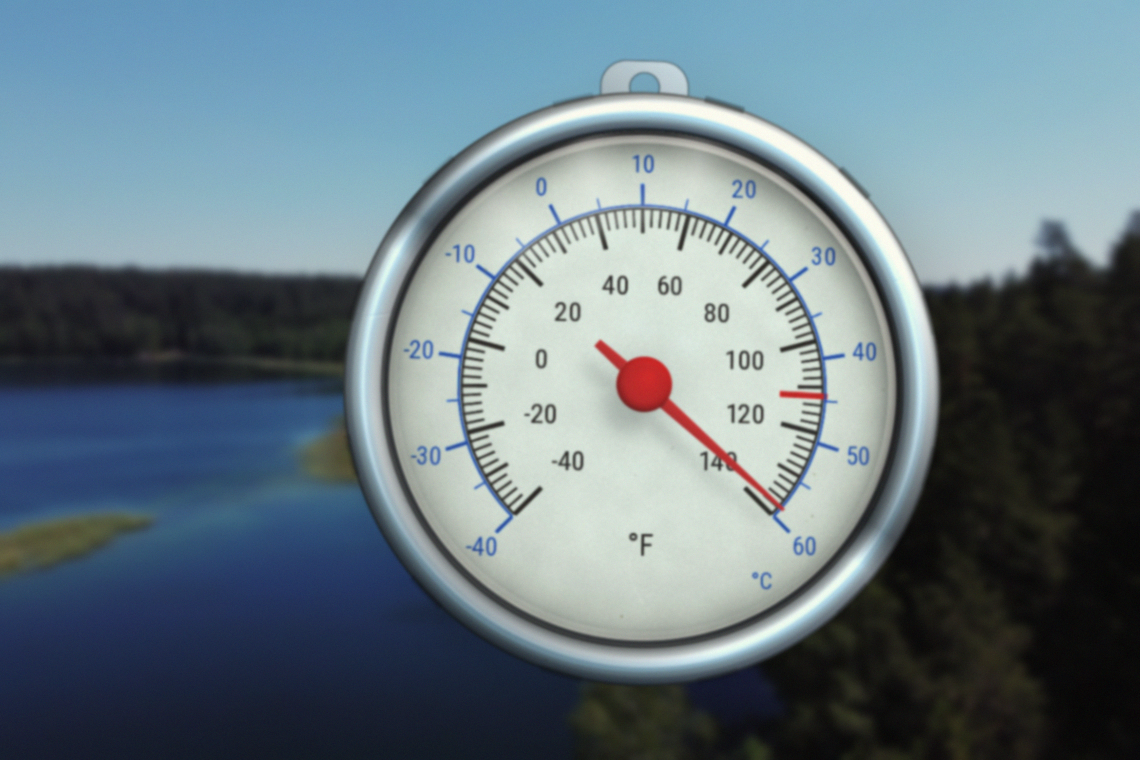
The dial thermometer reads 138 °F
